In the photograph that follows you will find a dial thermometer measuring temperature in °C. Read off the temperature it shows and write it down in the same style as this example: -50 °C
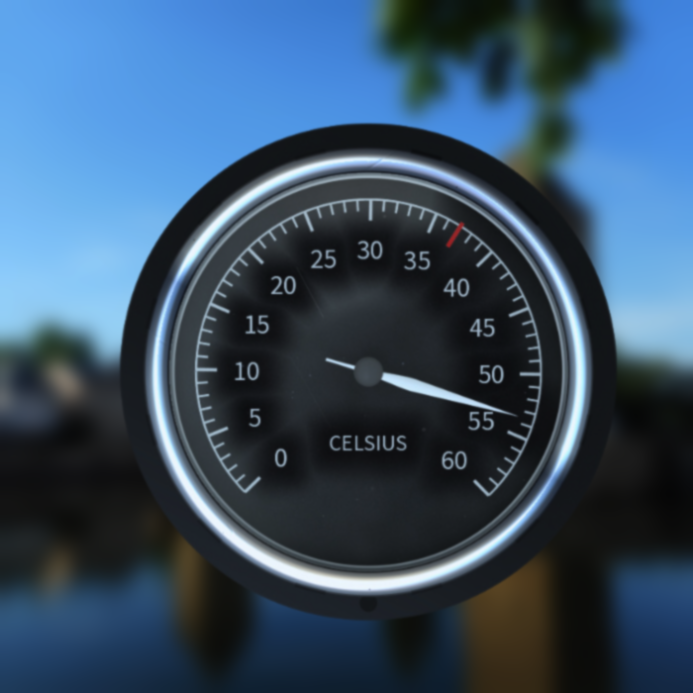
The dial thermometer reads 53.5 °C
